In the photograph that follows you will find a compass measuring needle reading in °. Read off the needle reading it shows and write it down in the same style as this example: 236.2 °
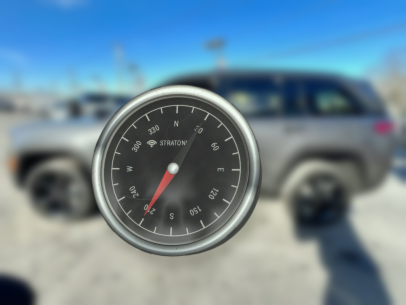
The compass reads 210 °
